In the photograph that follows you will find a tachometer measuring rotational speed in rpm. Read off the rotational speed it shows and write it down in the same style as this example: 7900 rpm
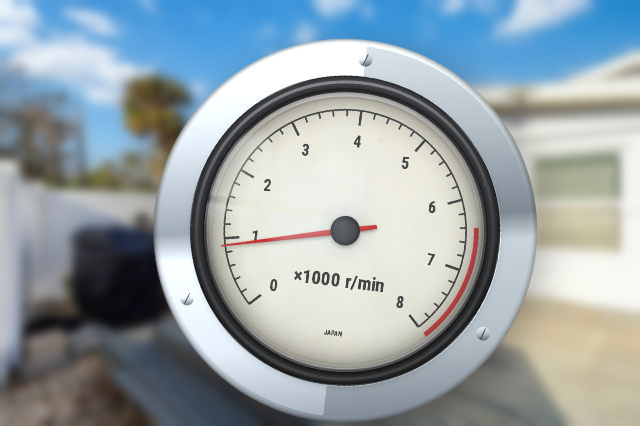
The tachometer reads 900 rpm
